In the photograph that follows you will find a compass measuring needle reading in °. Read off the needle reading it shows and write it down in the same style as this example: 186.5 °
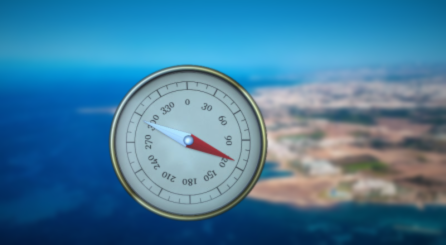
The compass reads 115 °
